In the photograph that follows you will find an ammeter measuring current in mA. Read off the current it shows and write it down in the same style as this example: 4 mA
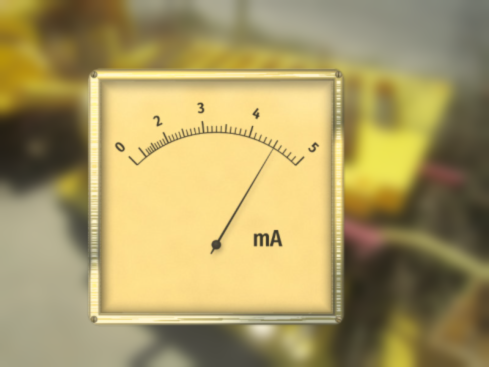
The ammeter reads 4.5 mA
